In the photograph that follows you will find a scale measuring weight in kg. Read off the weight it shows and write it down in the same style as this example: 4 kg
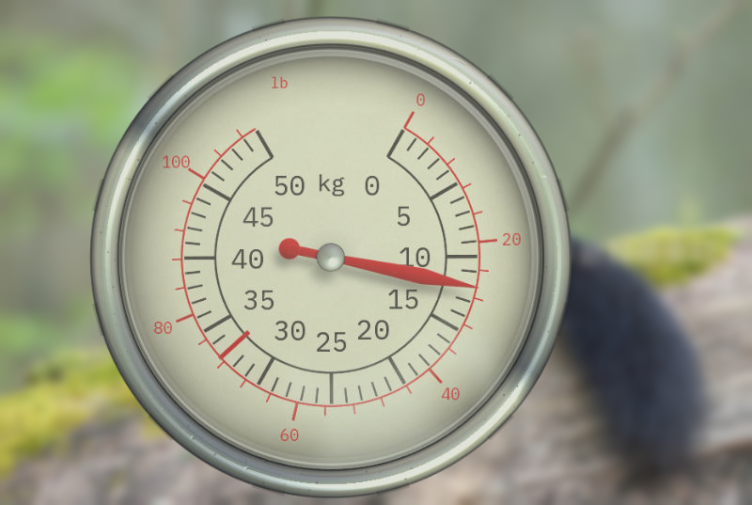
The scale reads 12 kg
